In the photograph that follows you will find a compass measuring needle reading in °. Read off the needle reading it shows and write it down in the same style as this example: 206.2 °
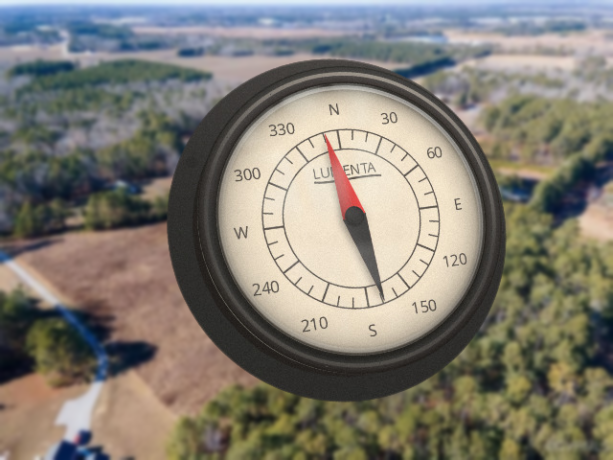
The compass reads 350 °
